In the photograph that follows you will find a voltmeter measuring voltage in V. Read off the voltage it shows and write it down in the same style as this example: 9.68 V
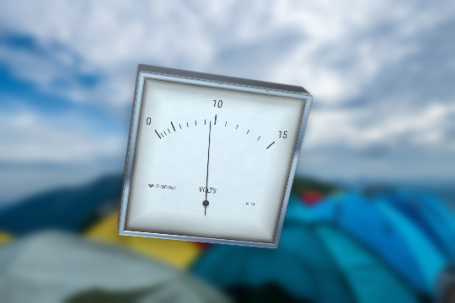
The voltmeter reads 9.5 V
